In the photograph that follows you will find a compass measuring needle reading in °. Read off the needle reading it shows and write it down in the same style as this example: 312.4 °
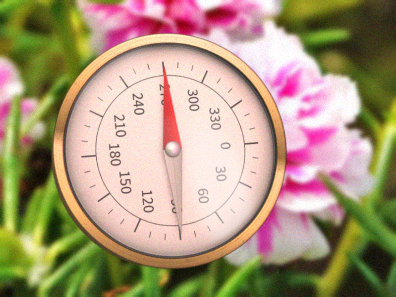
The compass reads 270 °
